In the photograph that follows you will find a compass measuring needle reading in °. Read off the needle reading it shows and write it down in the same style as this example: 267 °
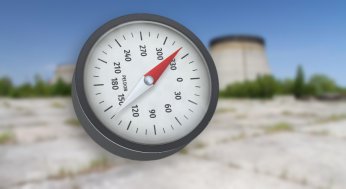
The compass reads 320 °
